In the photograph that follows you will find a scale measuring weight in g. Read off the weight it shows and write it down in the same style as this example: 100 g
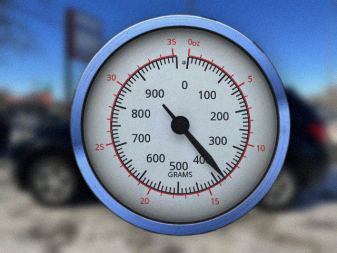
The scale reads 380 g
